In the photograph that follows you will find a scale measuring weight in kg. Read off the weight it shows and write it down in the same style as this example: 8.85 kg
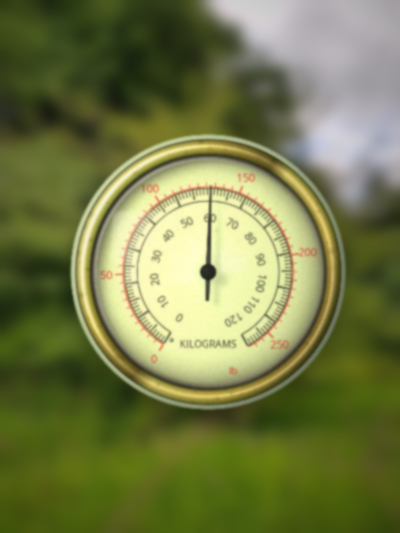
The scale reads 60 kg
